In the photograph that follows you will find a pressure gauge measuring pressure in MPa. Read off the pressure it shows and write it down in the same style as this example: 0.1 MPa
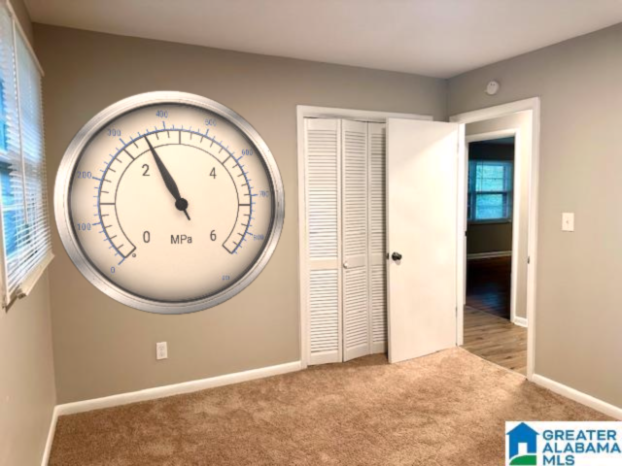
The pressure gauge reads 2.4 MPa
